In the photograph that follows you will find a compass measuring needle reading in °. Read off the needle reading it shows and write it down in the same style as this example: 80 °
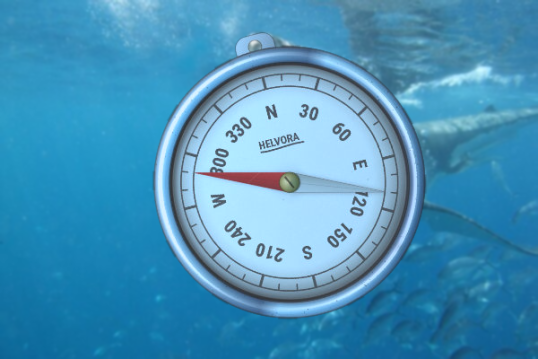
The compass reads 290 °
